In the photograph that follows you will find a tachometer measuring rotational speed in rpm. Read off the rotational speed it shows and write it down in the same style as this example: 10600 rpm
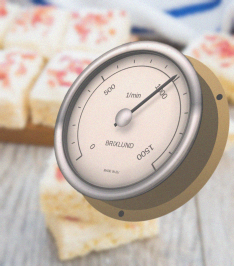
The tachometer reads 1000 rpm
